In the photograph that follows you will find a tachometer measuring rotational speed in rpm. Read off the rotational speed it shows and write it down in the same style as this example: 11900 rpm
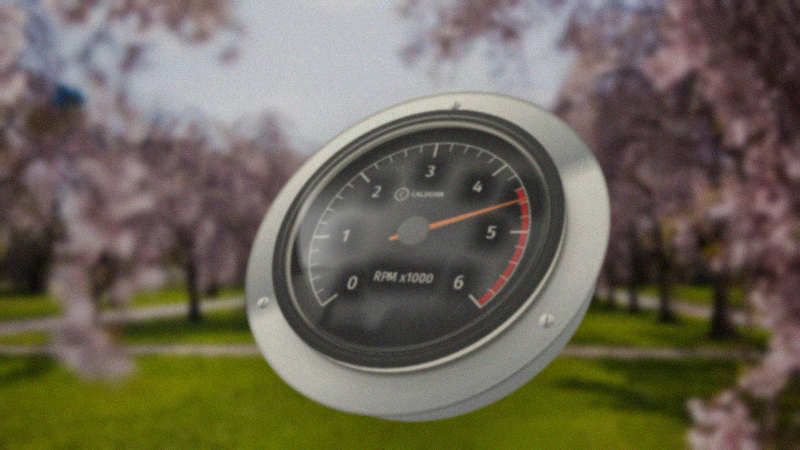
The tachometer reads 4600 rpm
